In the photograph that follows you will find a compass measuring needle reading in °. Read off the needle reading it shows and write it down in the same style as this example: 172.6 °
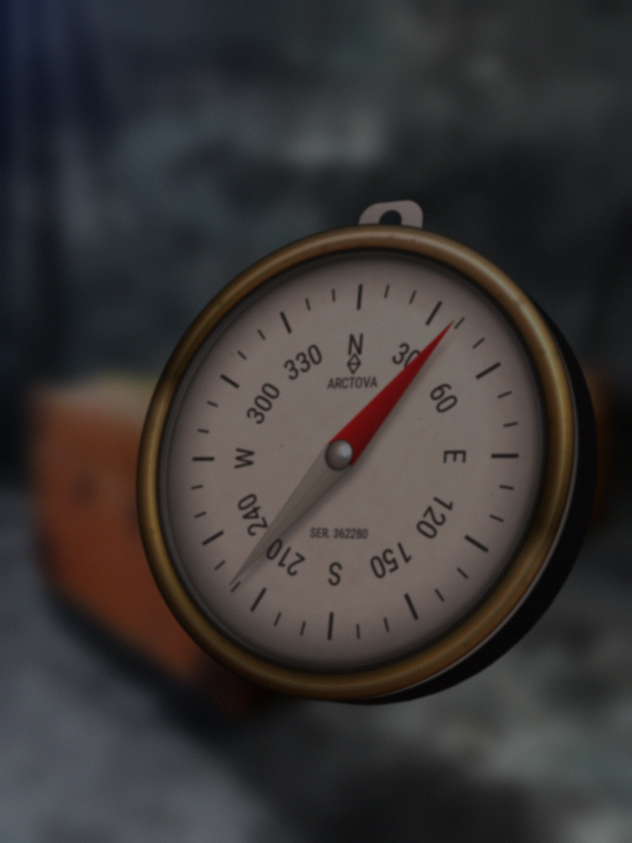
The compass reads 40 °
